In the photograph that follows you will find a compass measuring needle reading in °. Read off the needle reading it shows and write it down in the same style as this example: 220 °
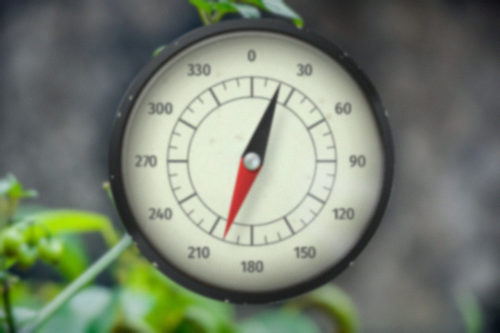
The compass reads 200 °
